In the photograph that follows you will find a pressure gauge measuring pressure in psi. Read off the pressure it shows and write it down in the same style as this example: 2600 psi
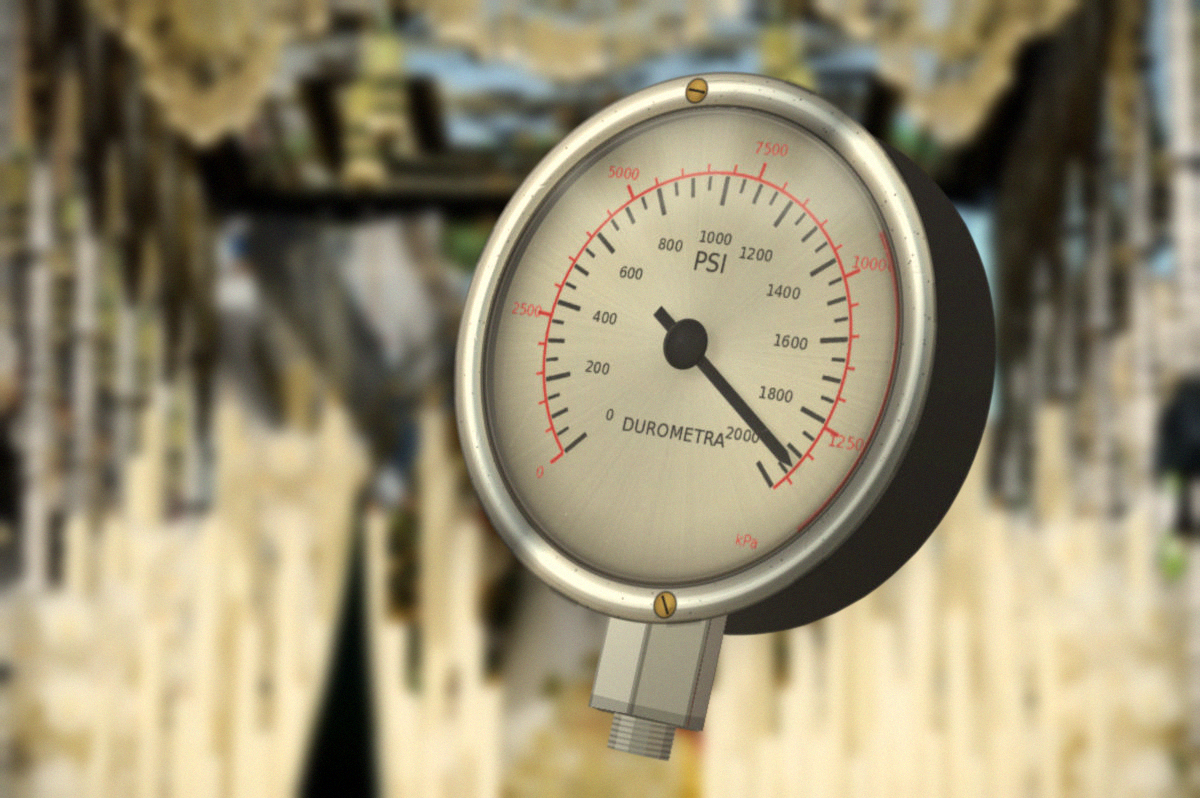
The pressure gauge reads 1925 psi
